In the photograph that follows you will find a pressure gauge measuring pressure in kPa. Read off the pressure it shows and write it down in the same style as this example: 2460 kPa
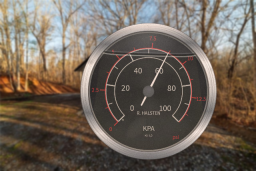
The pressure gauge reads 60 kPa
